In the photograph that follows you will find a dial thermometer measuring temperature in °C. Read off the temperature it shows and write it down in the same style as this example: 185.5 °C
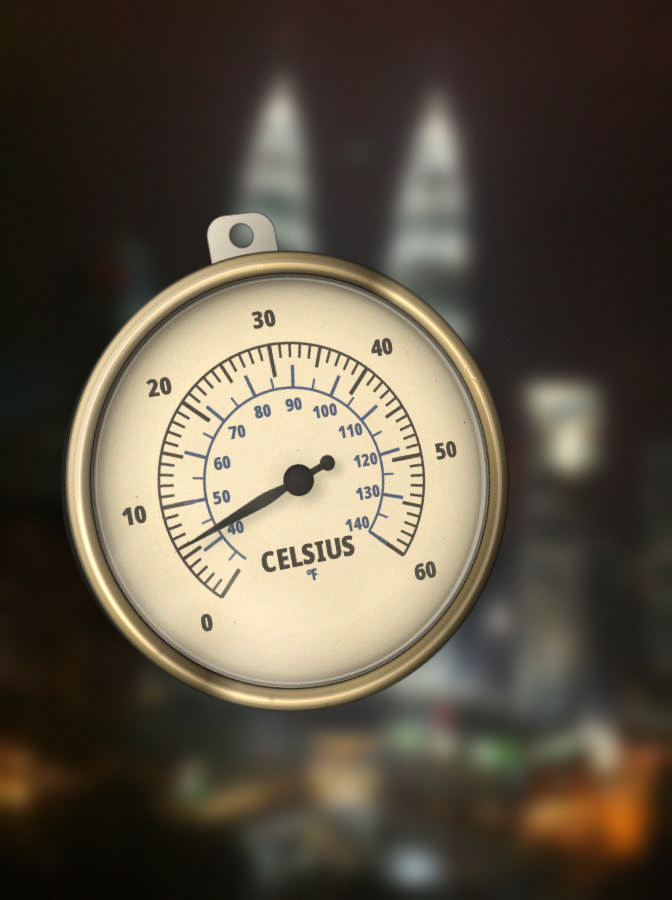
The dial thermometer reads 6 °C
